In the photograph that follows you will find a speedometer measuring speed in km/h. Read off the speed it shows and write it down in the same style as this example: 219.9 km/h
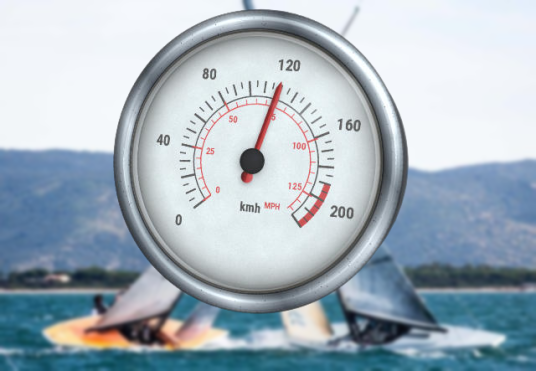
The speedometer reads 120 km/h
